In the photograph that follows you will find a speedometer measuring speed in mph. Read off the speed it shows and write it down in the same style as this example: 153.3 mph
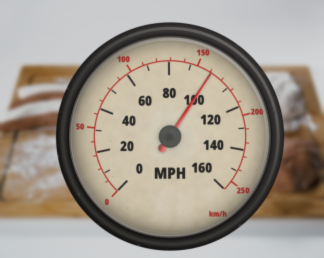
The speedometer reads 100 mph
